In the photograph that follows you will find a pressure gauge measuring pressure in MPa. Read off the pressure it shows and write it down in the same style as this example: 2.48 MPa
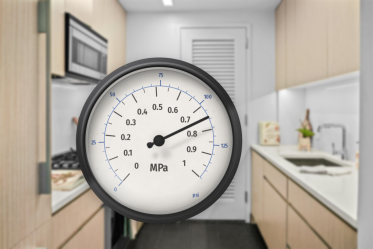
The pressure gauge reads 0.75 MPa
